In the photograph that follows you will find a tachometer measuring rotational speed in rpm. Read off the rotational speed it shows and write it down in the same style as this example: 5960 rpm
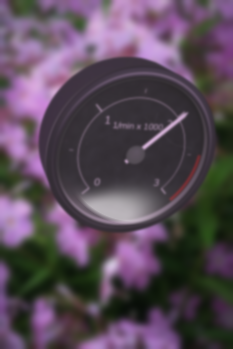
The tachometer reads 2000 rpm
